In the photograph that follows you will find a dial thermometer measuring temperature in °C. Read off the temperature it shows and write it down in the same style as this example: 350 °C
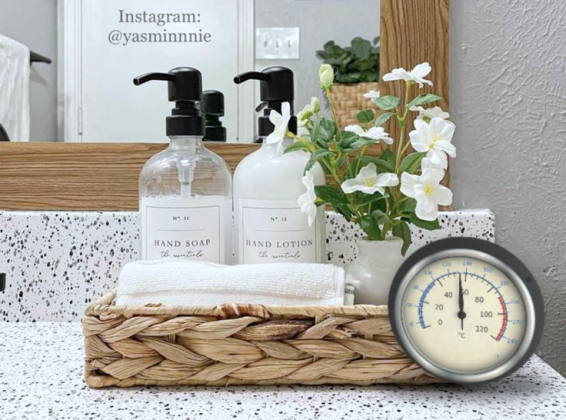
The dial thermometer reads 56 °C
